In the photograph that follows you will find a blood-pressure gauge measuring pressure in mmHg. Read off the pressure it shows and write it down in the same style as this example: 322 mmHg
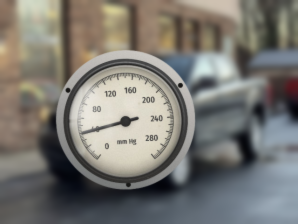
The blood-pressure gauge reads 40 mmHg
